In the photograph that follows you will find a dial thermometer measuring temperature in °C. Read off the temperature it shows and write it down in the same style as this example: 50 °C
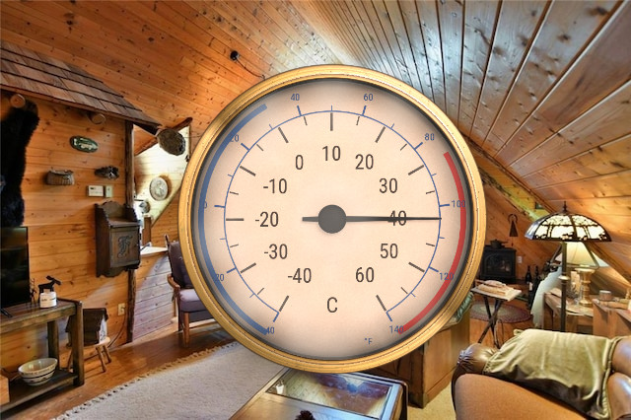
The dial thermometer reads 40 °C
